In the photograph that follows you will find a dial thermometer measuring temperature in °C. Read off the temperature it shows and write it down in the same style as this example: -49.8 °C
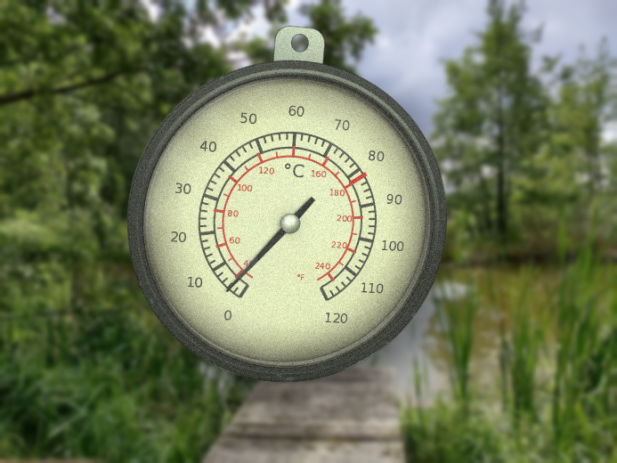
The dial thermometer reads 4 °C
